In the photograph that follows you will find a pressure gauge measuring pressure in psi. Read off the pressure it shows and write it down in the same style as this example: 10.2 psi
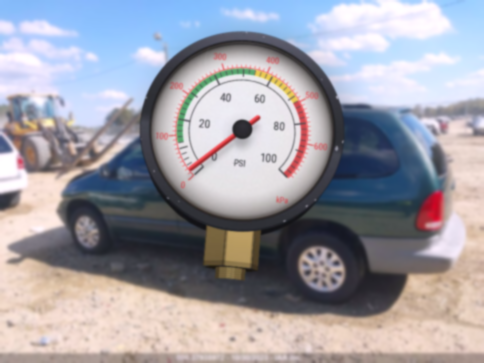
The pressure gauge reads 2 psi
